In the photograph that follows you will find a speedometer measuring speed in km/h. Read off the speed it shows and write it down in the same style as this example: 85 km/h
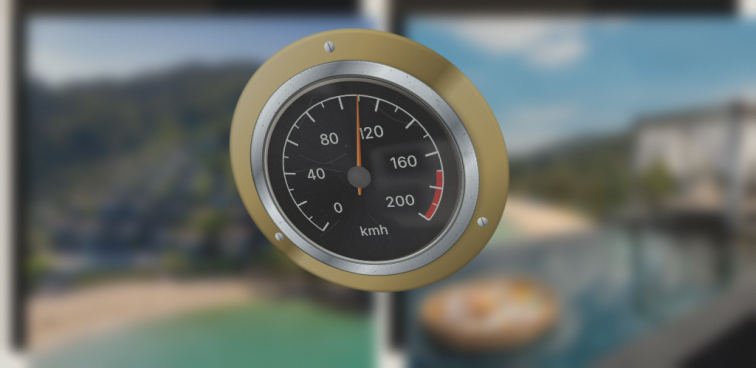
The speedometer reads 110 km/h
